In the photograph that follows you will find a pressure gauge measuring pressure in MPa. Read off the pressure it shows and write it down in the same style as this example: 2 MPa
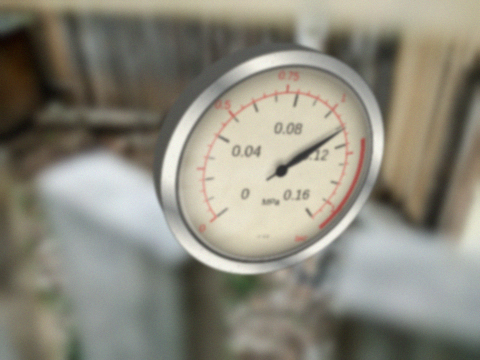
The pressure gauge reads 0.11 MPa
